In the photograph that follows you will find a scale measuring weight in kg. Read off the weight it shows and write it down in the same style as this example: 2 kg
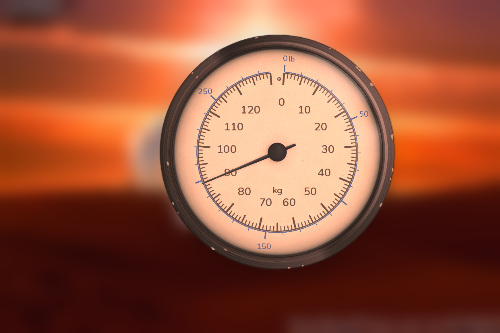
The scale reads 90 kg
